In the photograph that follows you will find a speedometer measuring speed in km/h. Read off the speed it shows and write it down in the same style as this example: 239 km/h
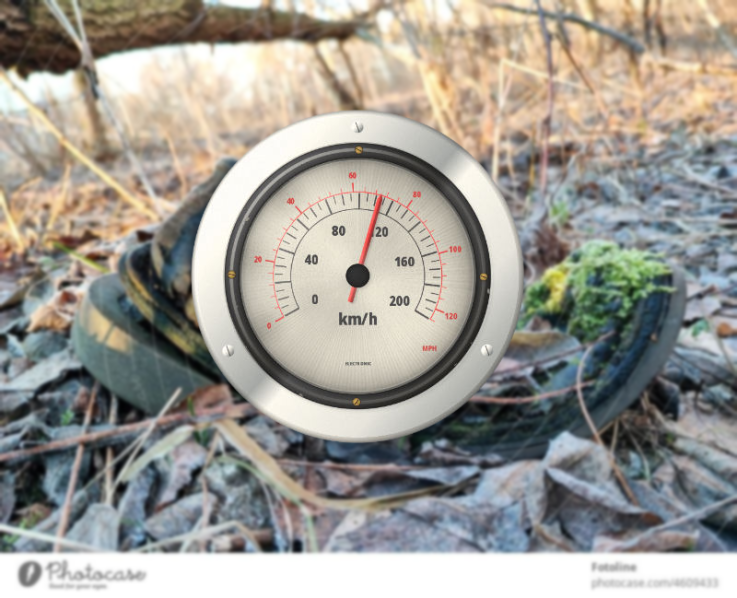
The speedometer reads 112.5 km/h
